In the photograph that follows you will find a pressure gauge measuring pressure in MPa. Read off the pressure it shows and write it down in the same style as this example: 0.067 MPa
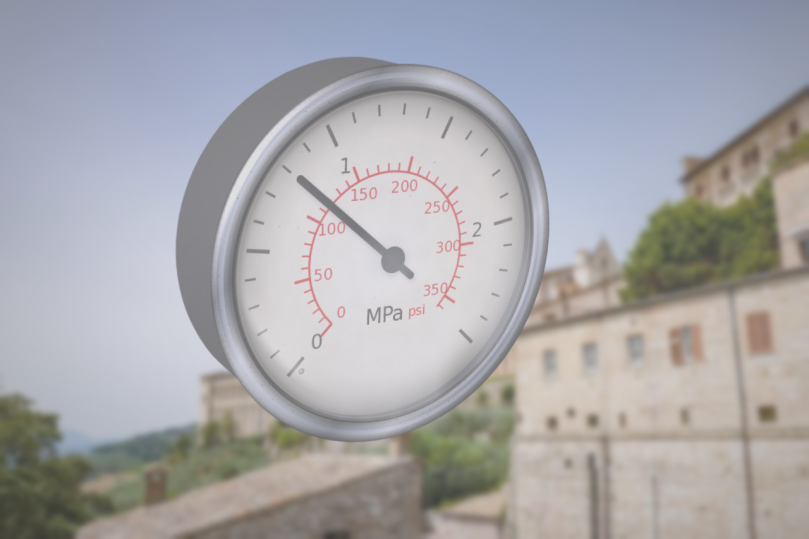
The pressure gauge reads 0.8 MPa
